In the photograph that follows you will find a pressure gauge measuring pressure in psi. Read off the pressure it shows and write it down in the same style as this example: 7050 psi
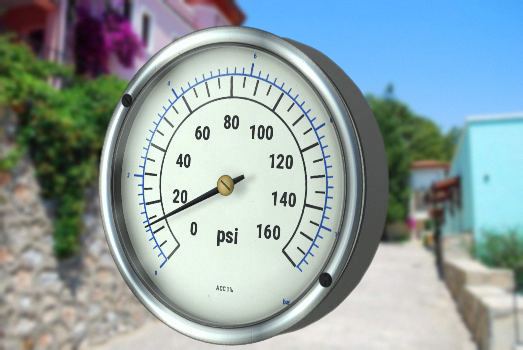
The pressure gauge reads 12.5 psi
